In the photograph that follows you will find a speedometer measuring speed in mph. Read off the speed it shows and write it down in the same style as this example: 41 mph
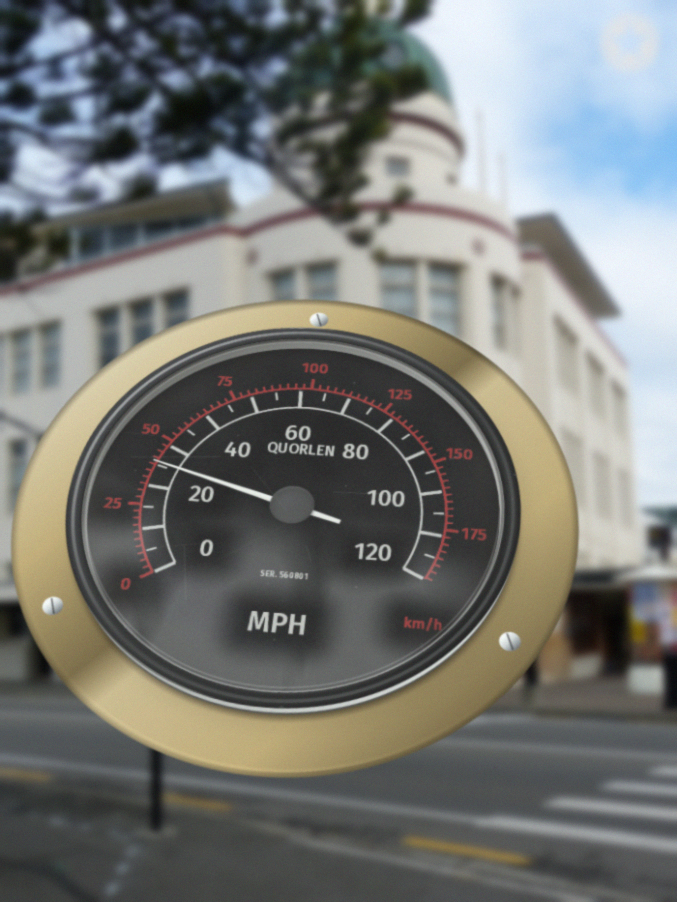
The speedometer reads 25 mph
